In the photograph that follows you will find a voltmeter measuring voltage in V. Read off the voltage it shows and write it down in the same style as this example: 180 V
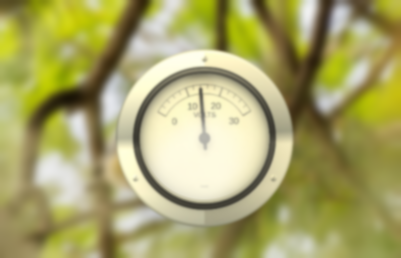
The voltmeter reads 14 V
